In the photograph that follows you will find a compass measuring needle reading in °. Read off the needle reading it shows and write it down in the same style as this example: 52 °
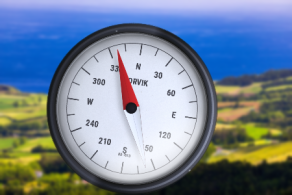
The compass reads 337.5 °
